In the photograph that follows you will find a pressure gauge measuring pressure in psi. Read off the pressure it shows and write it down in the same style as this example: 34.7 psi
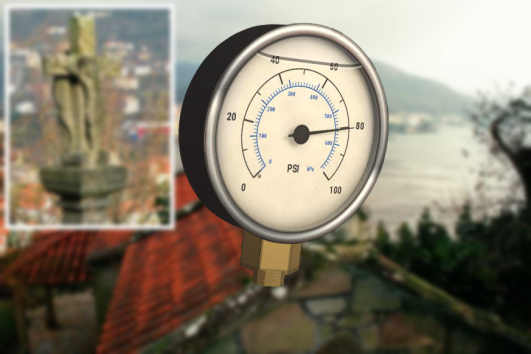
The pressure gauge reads 80 psi
